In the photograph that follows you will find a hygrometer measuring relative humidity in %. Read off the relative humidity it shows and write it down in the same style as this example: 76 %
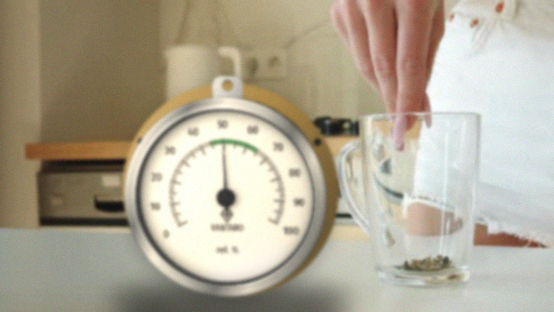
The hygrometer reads 50 %
